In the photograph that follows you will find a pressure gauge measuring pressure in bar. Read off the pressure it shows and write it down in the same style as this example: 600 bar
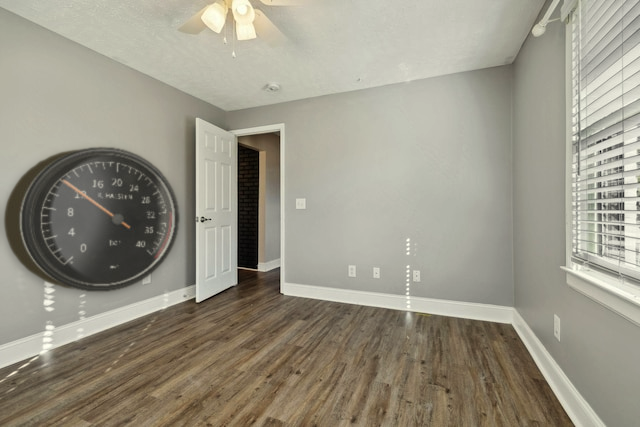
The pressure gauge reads 12 bar
